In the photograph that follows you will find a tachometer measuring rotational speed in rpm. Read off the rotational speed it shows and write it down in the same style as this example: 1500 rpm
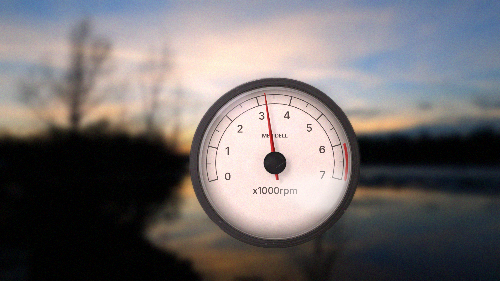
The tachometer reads 3250 rpm
